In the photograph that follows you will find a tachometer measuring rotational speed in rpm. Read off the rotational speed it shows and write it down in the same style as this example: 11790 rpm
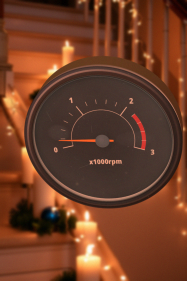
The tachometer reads 200 rpm
